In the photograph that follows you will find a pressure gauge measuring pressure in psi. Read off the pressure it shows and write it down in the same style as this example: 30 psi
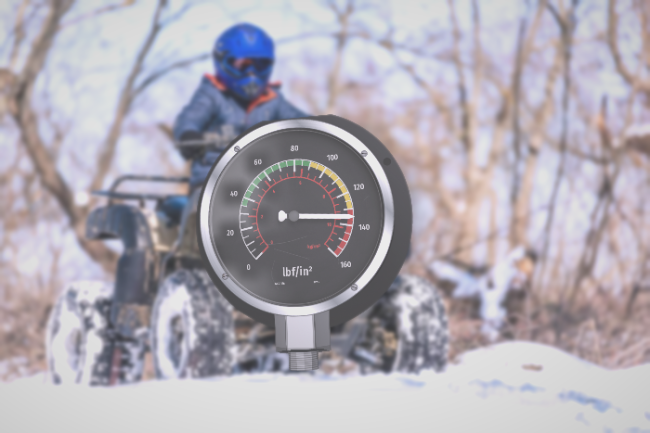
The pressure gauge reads 135 psi
